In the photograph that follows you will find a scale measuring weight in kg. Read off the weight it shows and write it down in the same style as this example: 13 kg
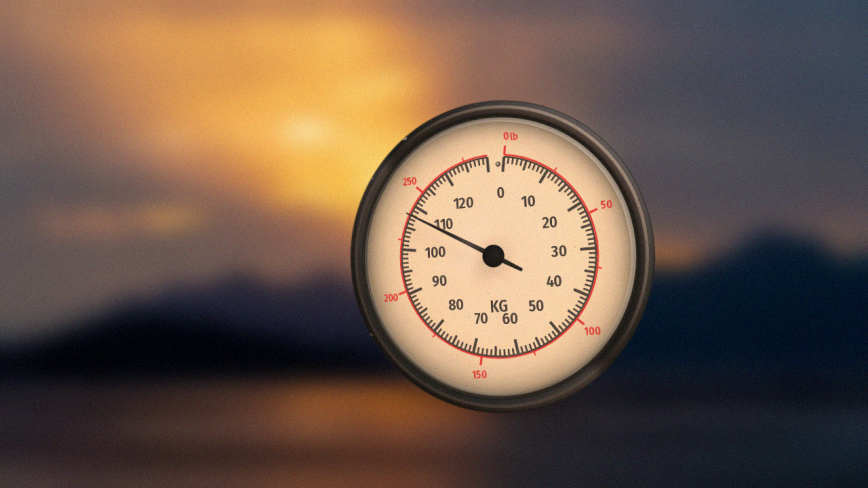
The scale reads 108 kg
